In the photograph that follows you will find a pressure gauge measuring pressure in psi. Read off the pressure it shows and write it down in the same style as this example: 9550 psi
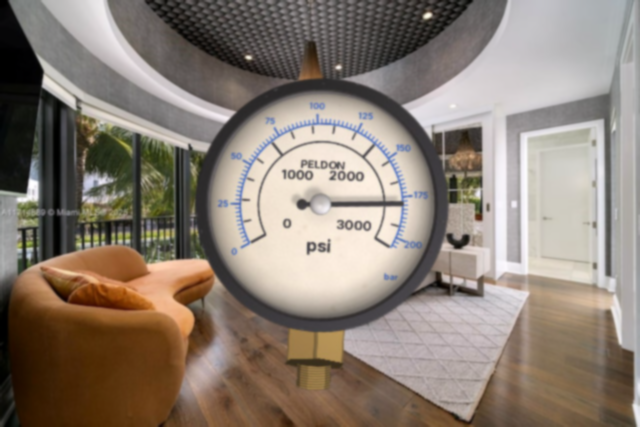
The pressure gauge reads 2600 psi
